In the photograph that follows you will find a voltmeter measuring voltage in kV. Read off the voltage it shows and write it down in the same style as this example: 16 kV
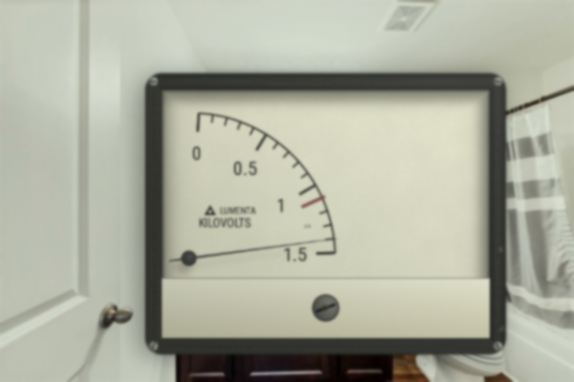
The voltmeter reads 1.4 kV
